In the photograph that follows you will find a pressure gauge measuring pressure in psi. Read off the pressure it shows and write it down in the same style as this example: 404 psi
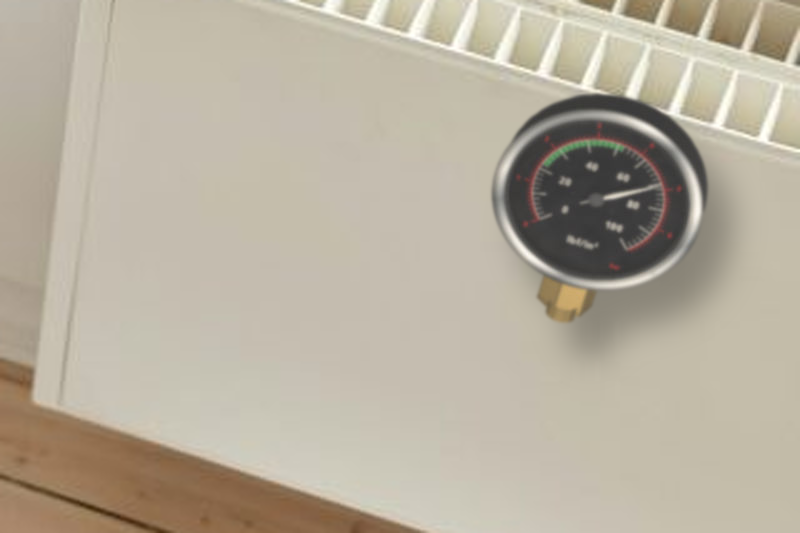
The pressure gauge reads 70 psi
